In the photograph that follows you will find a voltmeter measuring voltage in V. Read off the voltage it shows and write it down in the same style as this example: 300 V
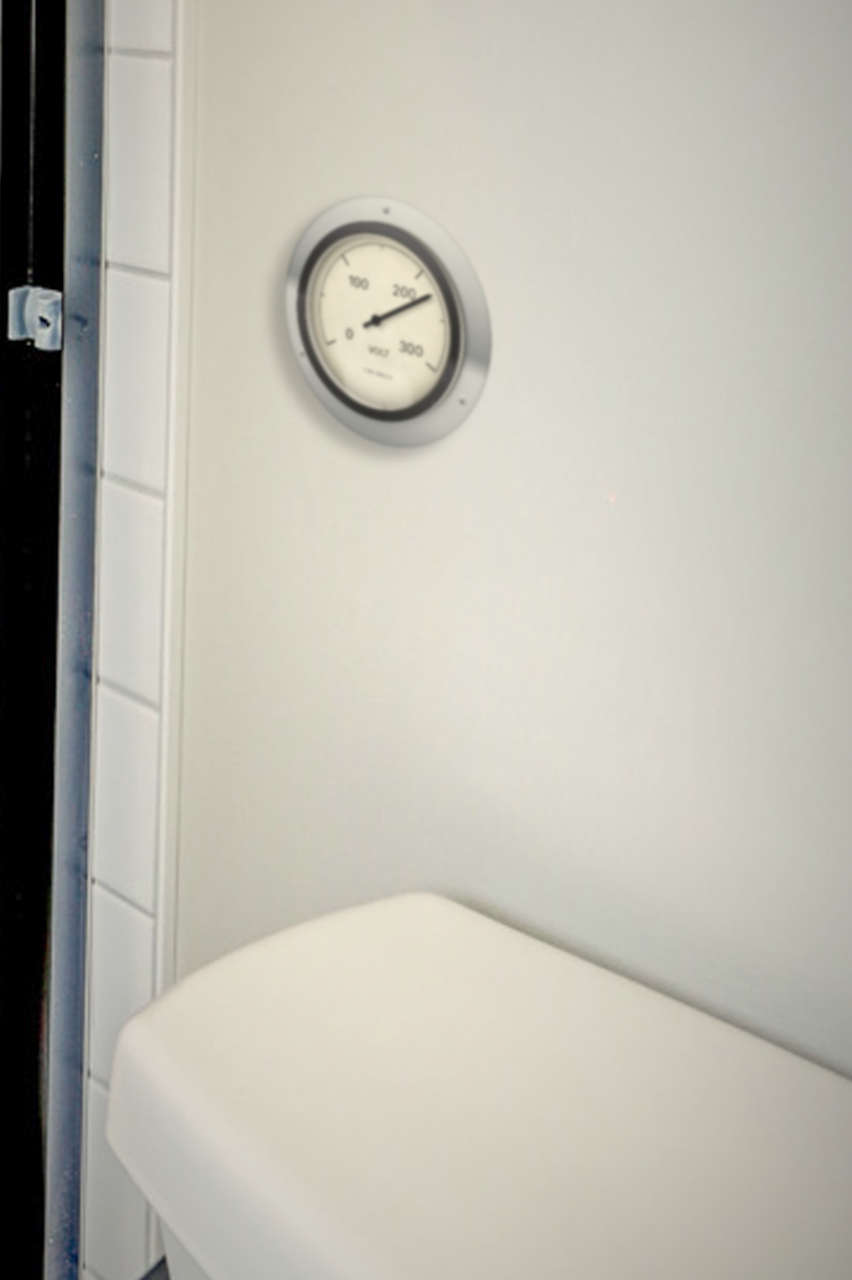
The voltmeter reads 225 V
